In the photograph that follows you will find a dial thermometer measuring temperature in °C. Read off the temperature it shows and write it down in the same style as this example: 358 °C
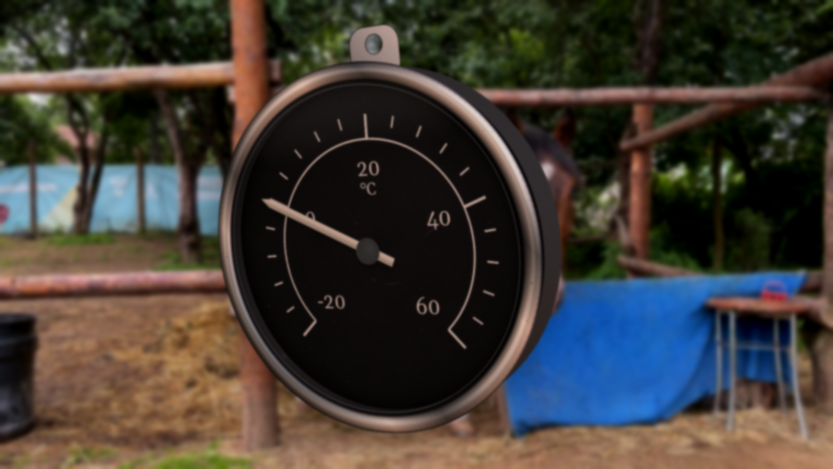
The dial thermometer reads 0 °C
